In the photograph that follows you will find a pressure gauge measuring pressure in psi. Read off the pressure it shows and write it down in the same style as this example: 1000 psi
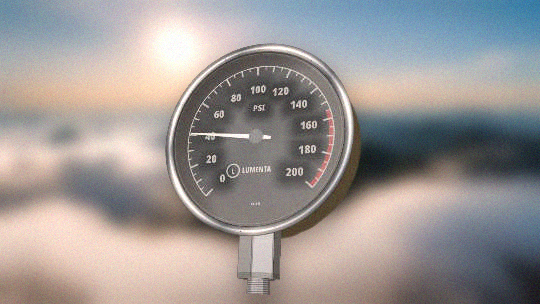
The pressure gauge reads 40 psi
